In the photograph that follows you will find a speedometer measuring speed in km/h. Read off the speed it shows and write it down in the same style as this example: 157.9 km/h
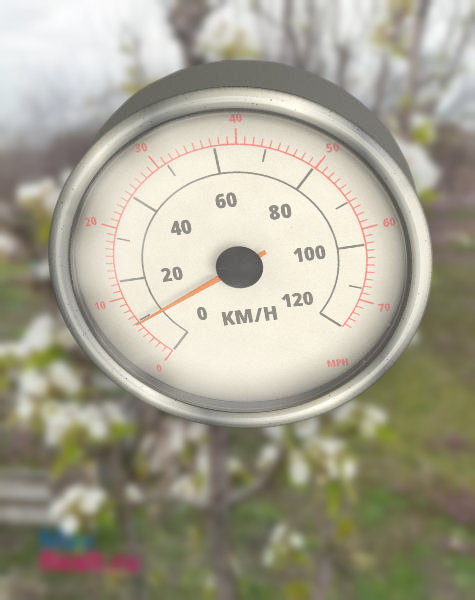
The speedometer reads 10 km/h
